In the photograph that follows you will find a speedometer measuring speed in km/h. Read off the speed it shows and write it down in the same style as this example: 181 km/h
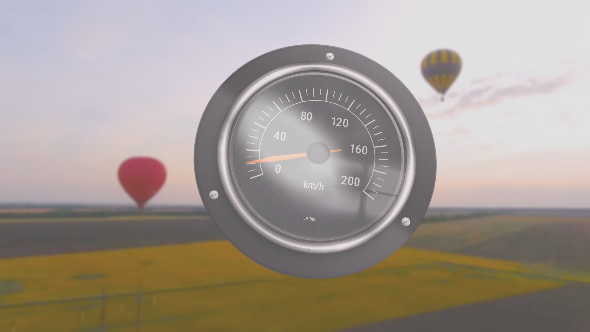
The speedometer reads 10 km/h
